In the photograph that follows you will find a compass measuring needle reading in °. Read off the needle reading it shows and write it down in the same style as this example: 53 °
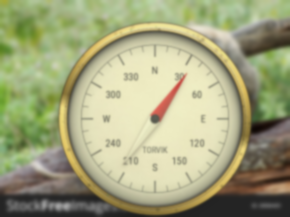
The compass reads 35 °
